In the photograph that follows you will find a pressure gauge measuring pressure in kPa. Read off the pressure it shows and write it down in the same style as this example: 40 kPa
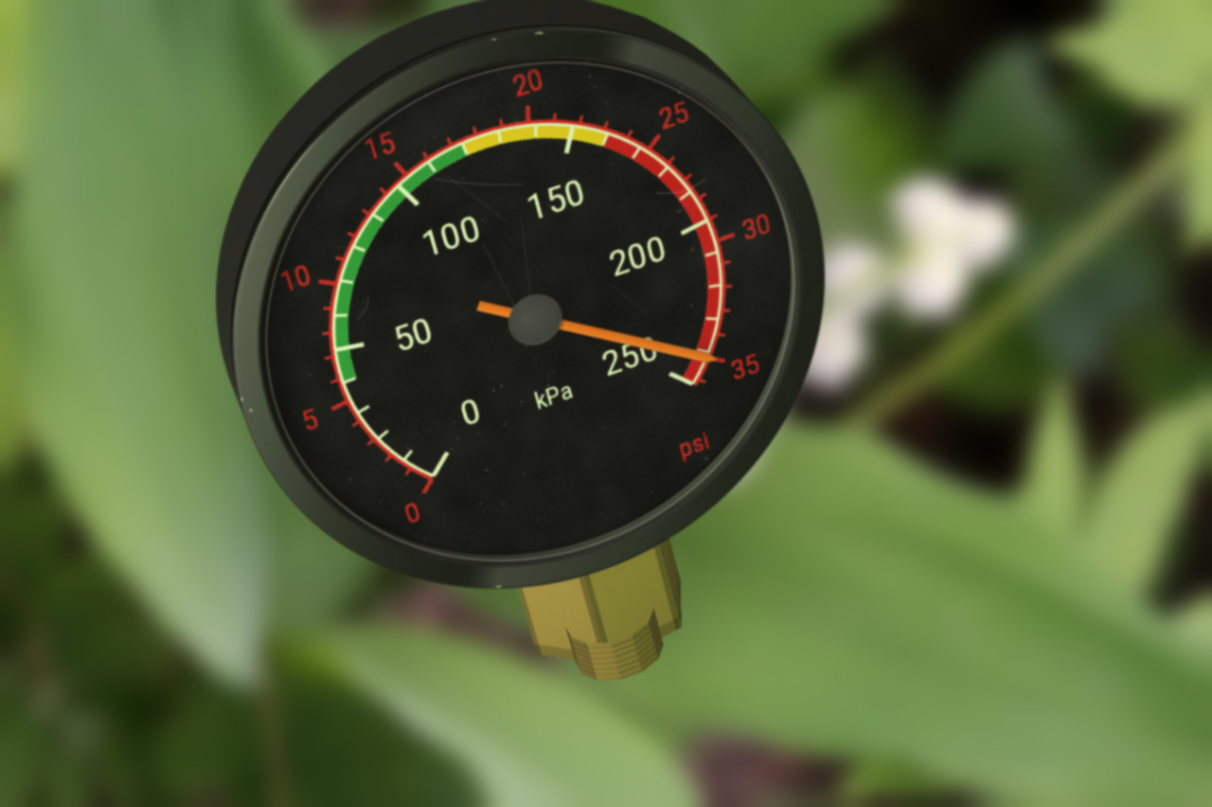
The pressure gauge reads 240 kPa
